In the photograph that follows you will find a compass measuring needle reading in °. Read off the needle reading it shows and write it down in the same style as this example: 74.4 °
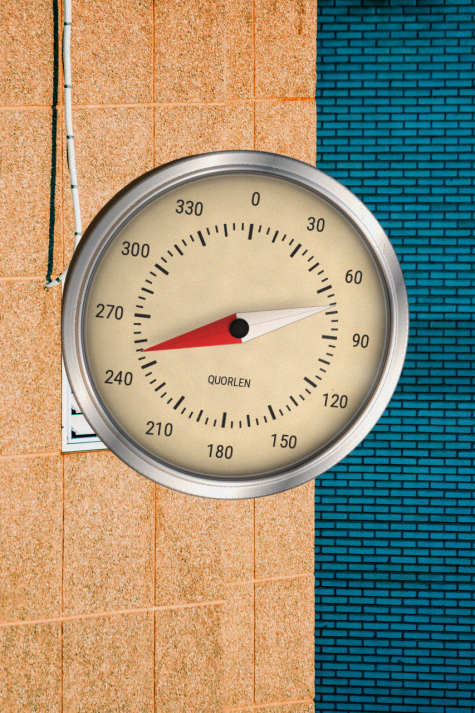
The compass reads 250 °
